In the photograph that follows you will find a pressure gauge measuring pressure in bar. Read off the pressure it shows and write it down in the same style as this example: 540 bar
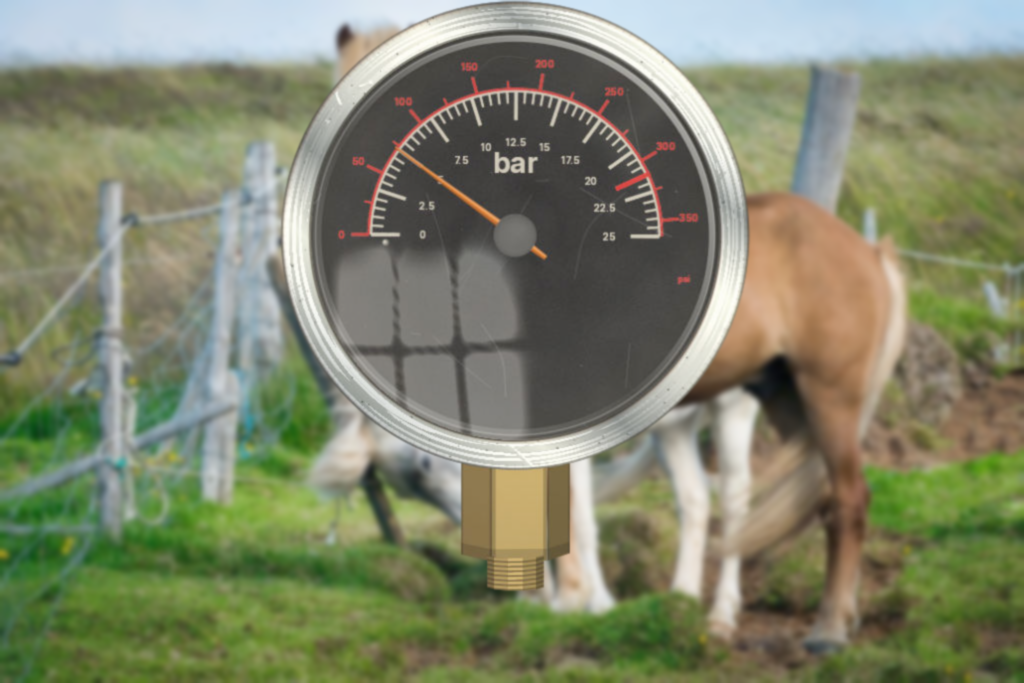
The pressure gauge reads 5 bar
